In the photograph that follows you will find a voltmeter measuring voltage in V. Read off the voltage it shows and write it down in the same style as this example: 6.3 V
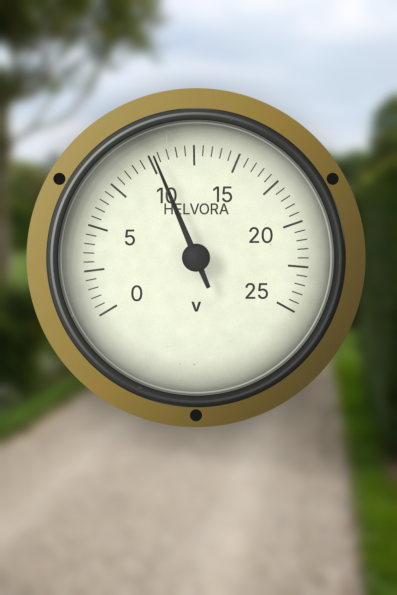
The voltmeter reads 10.25 V
